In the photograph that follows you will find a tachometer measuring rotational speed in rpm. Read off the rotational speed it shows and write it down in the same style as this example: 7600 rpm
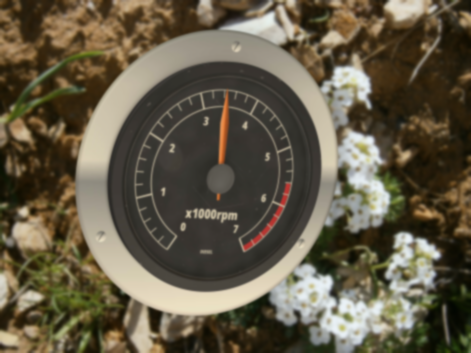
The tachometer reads 3400 rpm
